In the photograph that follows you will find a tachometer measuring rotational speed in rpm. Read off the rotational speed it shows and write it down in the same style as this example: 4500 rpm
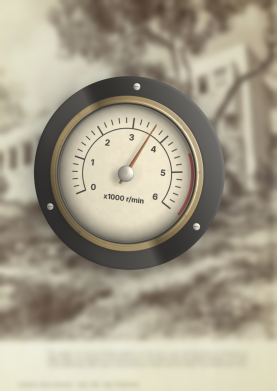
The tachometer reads 3600 rpm
